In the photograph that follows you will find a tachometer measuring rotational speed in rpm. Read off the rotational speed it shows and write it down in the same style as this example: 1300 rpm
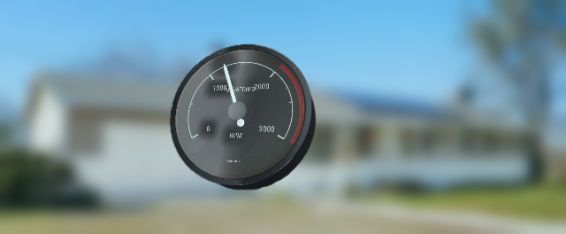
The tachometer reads 1250 rpm
